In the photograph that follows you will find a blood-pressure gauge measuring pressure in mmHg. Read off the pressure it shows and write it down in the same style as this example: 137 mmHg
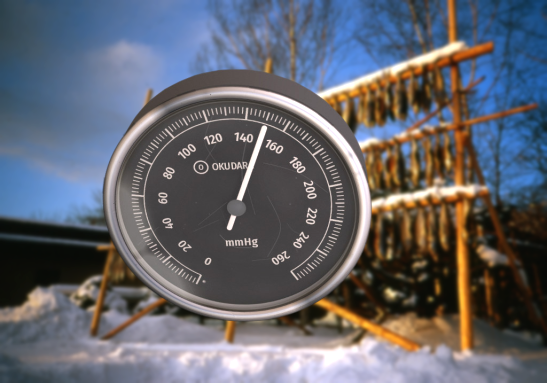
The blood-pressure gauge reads 150 mmHg
